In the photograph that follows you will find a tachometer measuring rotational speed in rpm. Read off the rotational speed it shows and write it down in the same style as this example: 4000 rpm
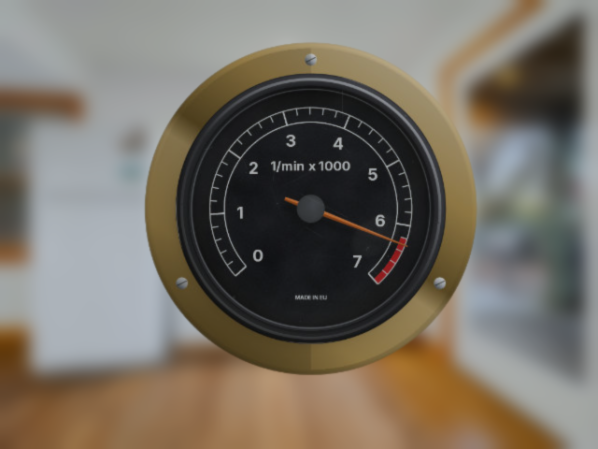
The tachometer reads 6300 rpm
